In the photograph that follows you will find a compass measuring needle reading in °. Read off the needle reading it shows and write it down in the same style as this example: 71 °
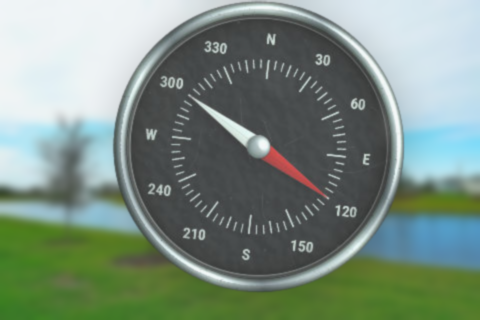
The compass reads 120 °
